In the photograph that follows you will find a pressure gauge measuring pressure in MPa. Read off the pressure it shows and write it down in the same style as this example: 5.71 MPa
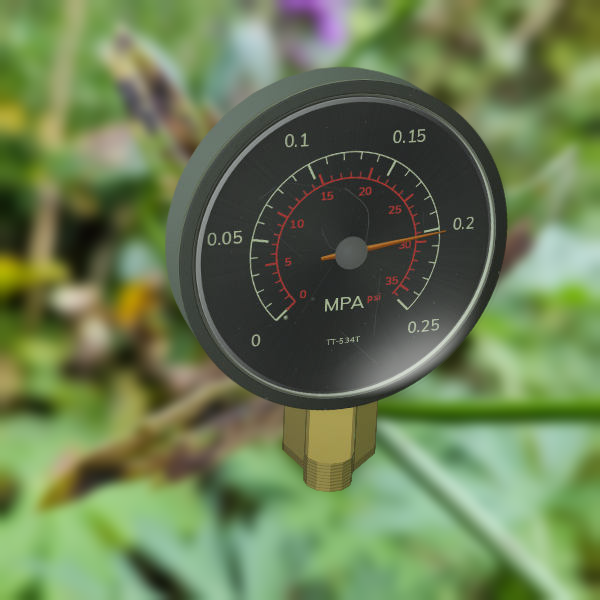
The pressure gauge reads 0.2 MPa
